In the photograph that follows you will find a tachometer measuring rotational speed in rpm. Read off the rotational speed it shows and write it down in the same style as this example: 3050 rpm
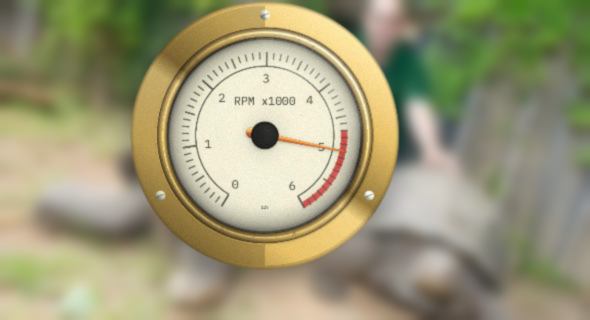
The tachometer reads 5000 rpm
